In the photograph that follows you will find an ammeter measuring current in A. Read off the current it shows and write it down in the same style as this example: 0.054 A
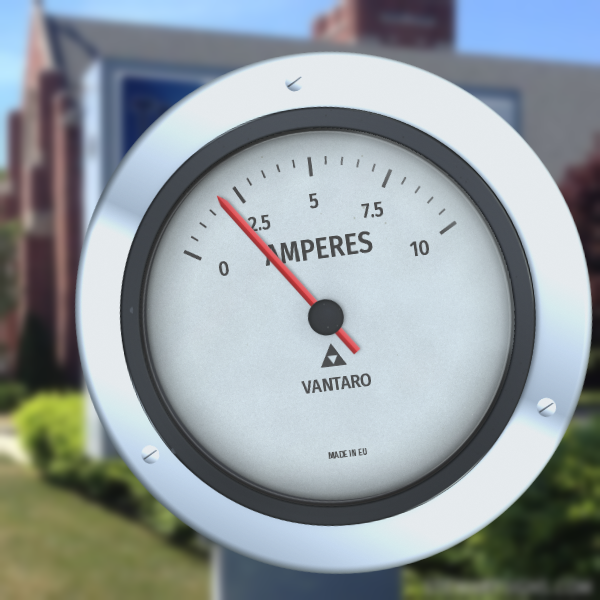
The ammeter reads 2 A
